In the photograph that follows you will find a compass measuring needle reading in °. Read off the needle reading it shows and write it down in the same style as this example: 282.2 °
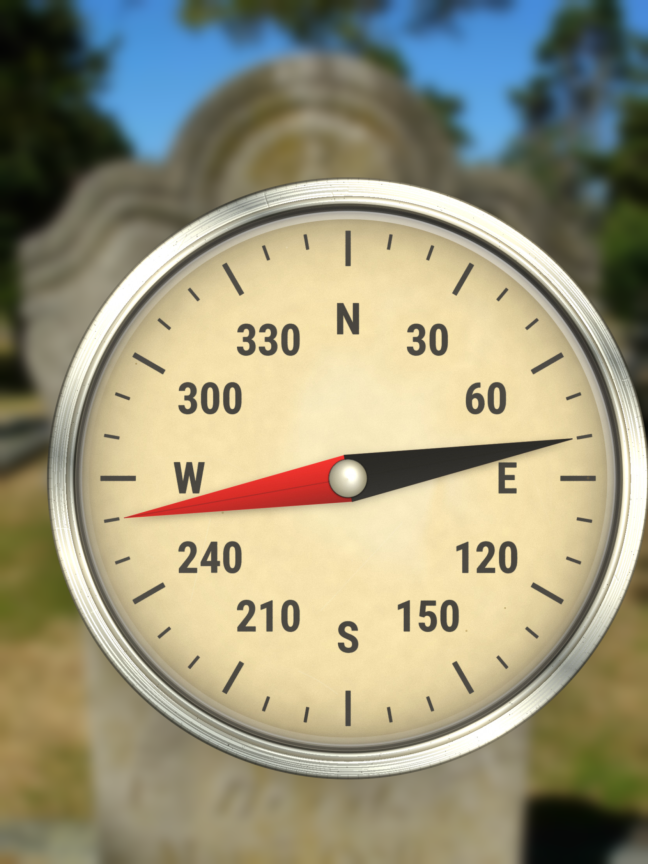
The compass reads 260 °
